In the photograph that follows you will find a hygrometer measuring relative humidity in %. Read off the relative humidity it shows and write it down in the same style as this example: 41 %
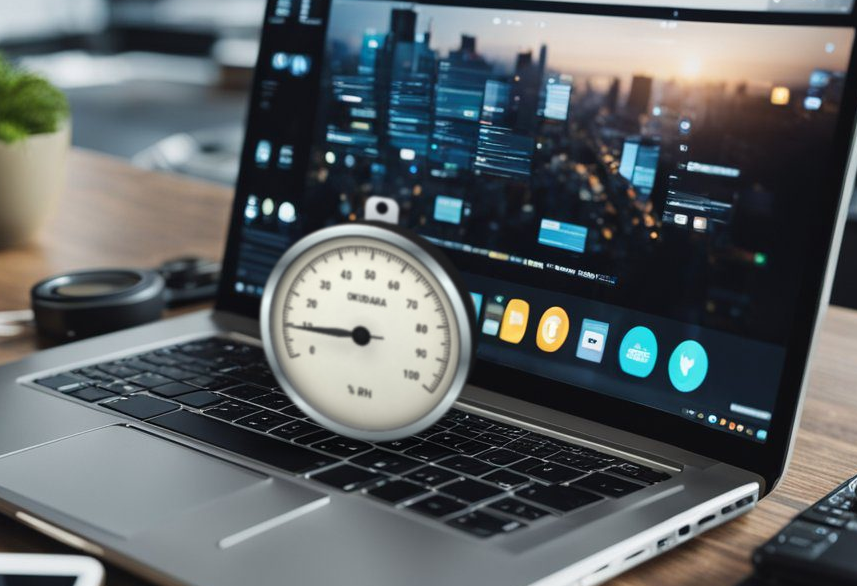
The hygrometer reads 10 %
